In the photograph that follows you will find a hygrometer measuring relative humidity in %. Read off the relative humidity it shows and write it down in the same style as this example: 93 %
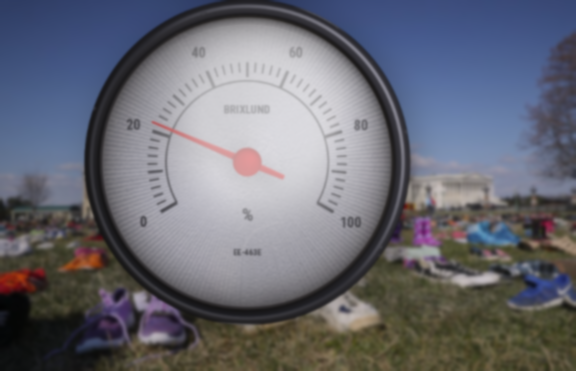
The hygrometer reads 22 %
